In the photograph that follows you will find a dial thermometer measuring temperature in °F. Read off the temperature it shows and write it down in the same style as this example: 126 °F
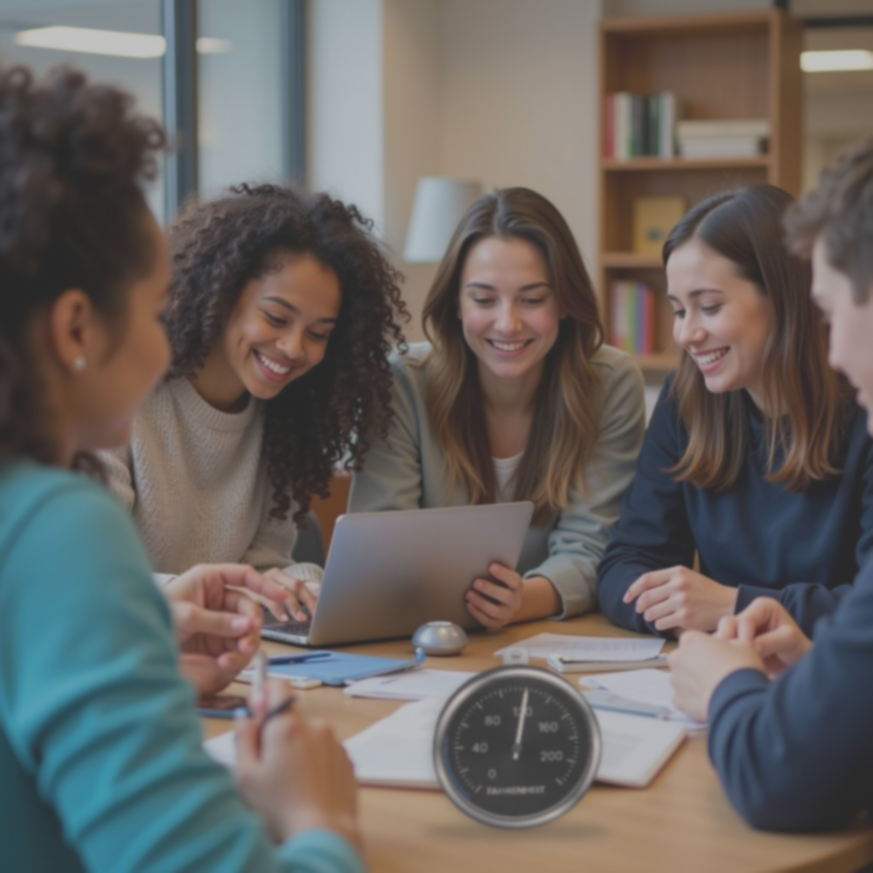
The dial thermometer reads 120 °F
